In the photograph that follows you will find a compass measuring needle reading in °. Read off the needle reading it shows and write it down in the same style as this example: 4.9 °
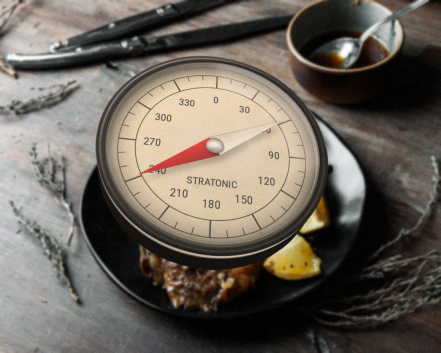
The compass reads 240 °
